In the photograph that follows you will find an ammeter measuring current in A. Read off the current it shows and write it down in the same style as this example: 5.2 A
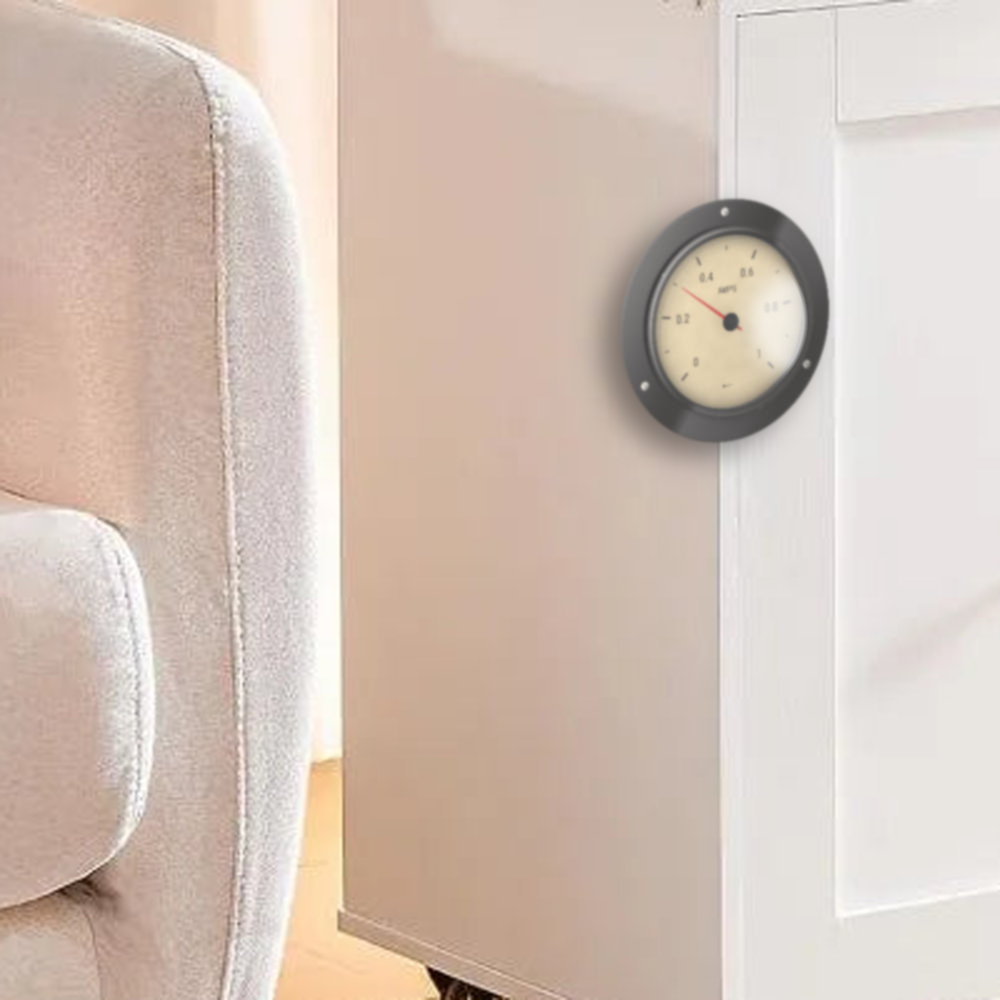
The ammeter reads 0.3 A
